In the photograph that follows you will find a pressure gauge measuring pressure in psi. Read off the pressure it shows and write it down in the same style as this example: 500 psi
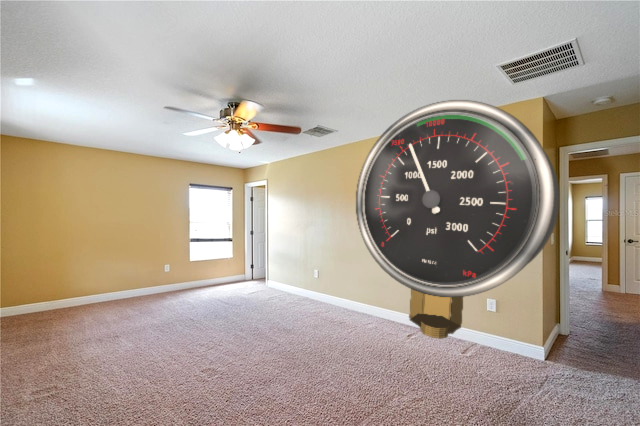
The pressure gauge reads 1200 psi
